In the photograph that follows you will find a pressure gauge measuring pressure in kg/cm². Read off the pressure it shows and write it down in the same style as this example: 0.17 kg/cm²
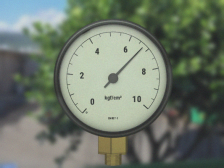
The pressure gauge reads 6.75 kg/cm²
